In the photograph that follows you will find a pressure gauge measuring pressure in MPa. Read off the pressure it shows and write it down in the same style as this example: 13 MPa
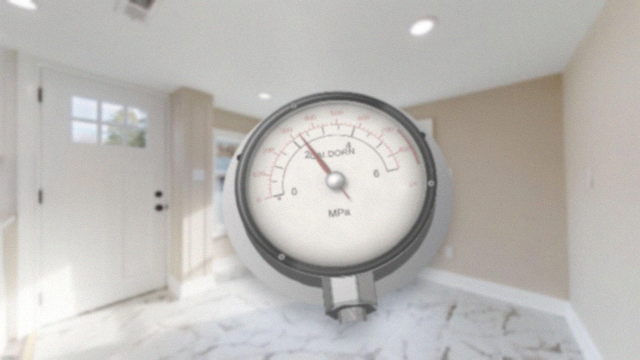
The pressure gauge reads 2.25 MPa
